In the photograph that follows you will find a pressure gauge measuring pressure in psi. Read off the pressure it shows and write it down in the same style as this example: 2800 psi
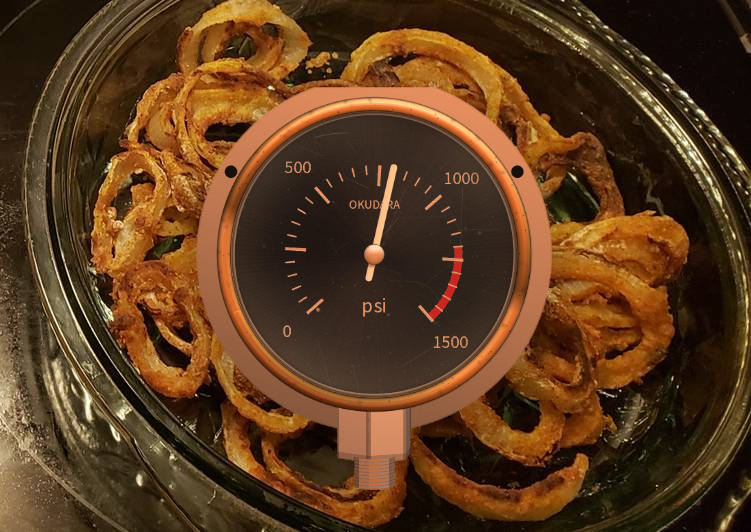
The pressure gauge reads 800 psi
